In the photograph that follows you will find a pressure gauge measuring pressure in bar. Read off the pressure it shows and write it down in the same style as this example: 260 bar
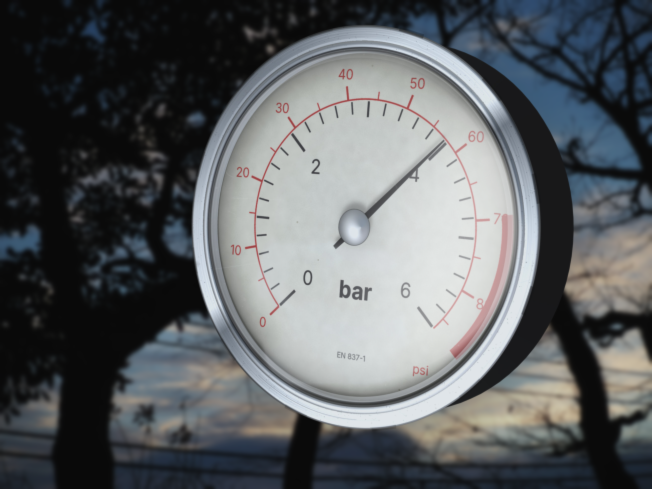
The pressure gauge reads 4 bar
